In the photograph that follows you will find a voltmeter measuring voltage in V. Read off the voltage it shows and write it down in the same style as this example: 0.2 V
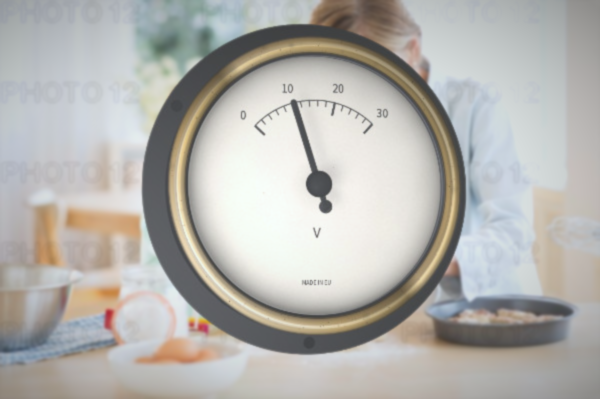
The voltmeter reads 10 V
